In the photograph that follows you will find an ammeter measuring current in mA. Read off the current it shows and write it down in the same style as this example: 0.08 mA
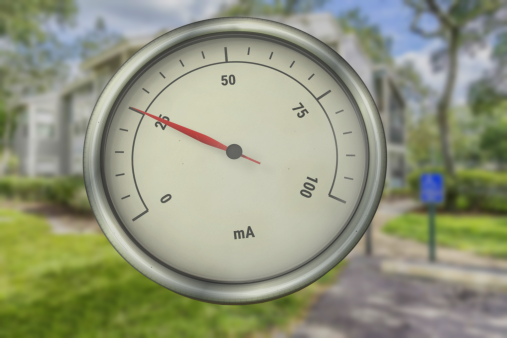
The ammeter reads 25 mA
